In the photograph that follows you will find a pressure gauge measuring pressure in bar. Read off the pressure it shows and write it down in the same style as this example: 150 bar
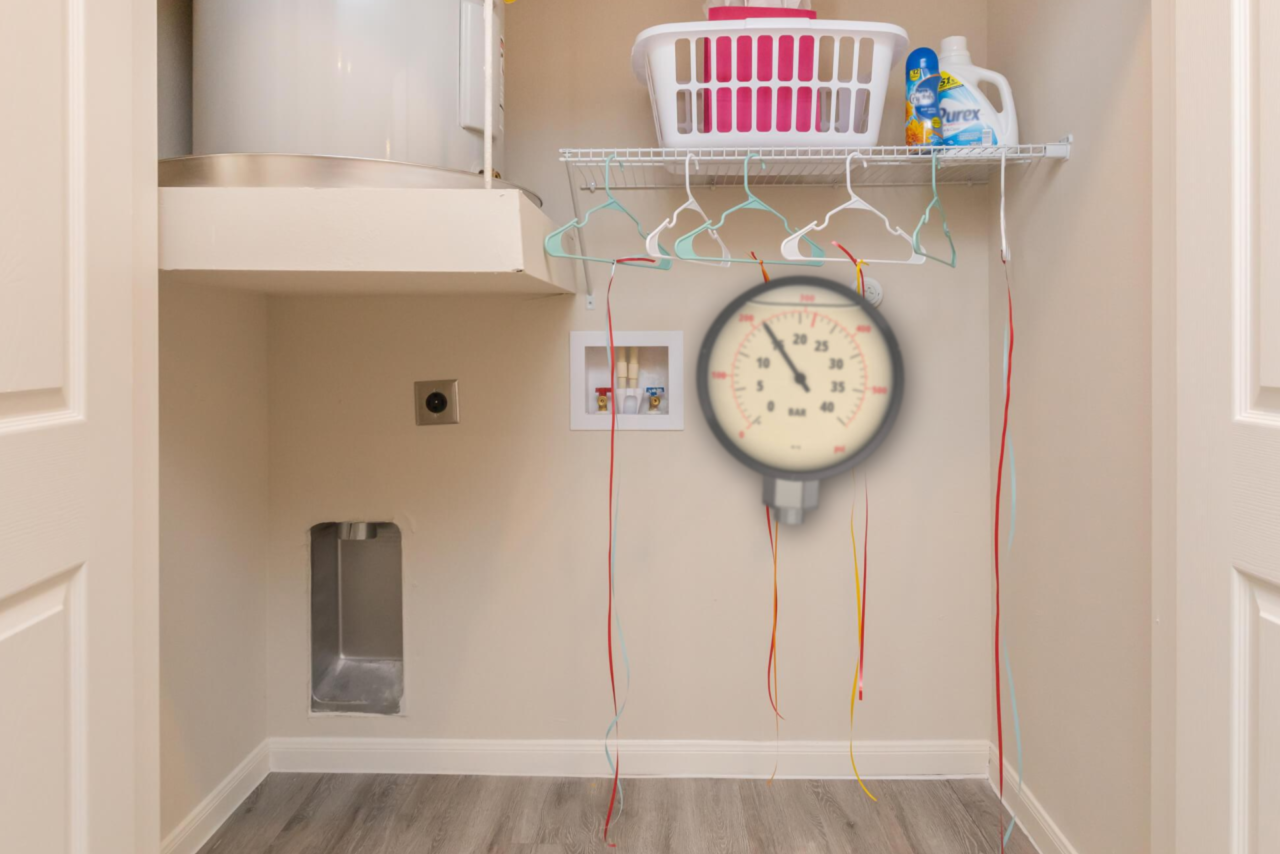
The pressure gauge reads 15 bar
